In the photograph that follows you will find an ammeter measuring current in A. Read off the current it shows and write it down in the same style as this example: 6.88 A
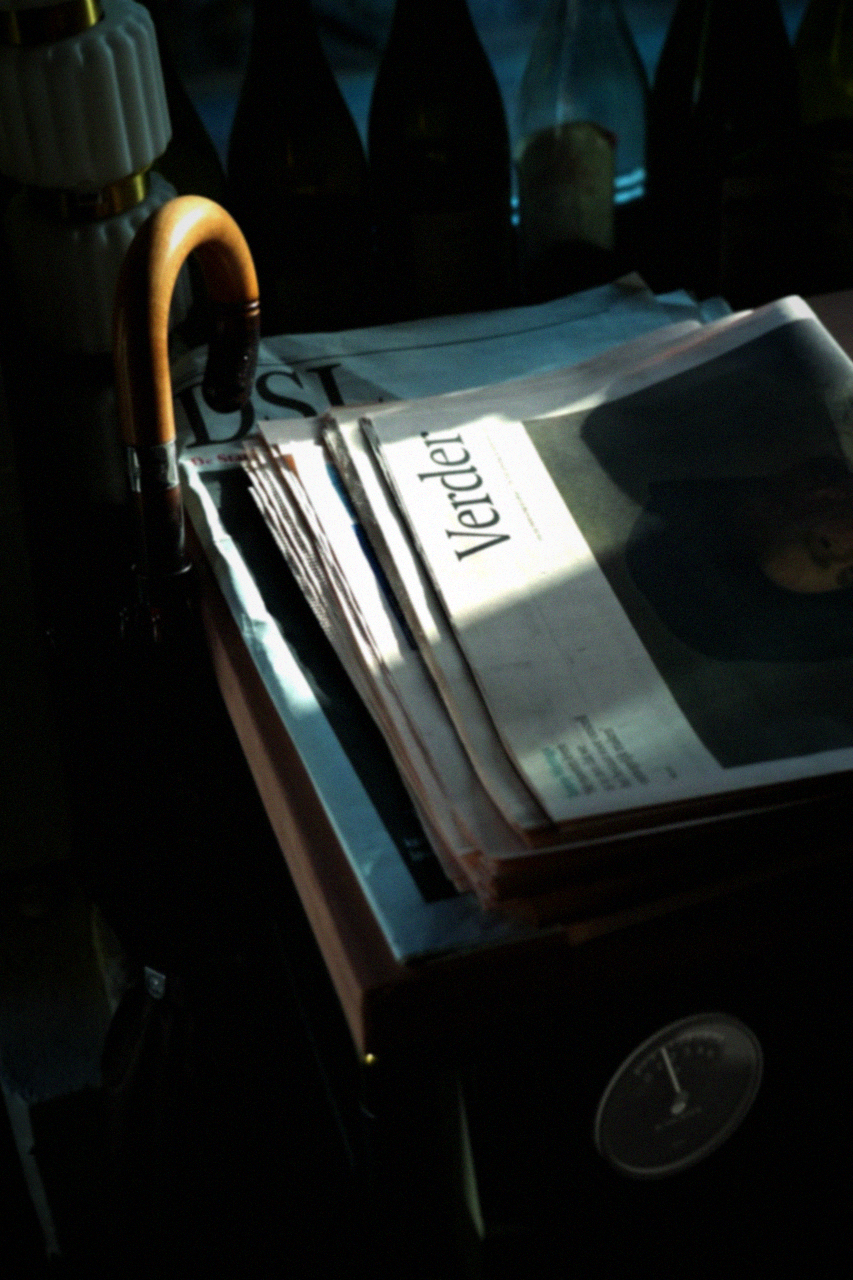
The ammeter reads 1.5 A
